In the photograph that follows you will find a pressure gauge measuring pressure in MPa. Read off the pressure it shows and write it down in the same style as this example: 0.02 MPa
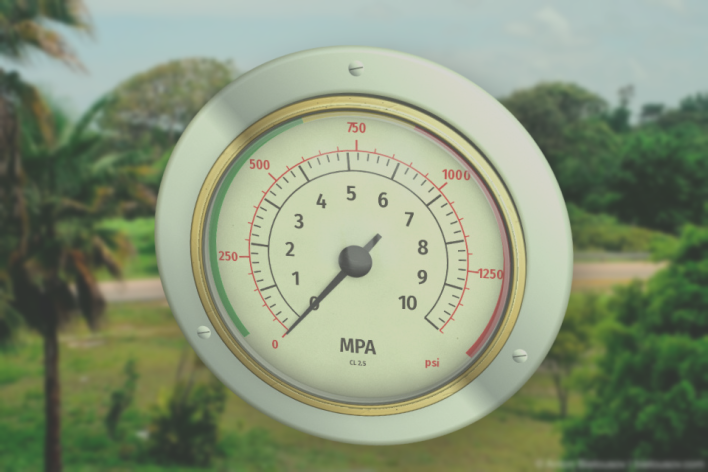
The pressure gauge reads 0 MPa
